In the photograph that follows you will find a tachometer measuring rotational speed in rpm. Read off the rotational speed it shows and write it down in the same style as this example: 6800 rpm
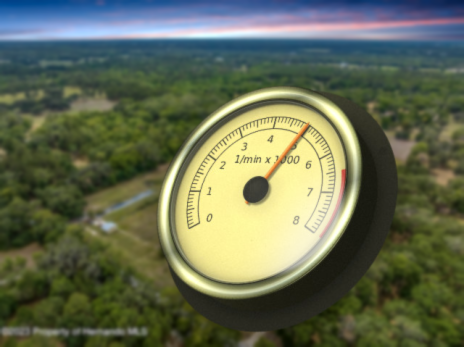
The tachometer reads 5000 rpm
